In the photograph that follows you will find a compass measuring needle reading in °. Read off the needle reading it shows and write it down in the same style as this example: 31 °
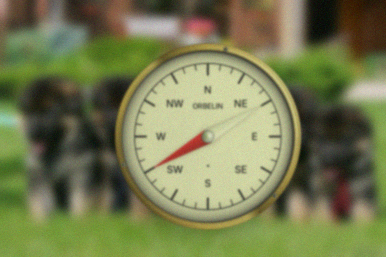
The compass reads 240 °
